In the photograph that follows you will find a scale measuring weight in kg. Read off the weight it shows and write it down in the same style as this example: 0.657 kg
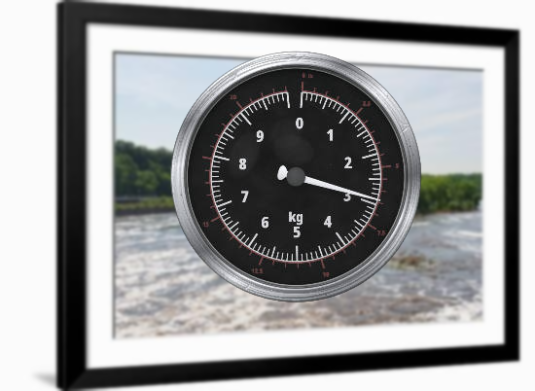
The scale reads 2.9 kg
